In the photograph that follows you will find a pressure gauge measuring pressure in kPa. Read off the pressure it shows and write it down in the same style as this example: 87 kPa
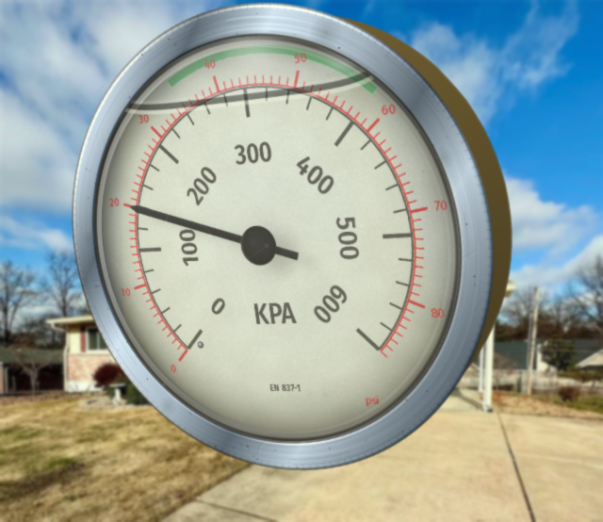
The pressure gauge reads 140 kPa
